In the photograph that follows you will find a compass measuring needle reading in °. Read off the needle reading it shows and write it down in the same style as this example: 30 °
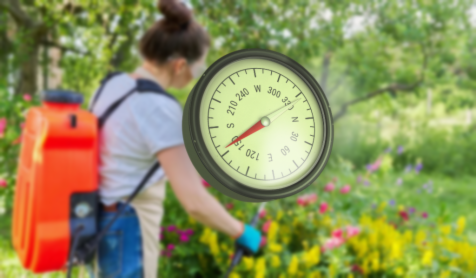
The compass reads 155 °
